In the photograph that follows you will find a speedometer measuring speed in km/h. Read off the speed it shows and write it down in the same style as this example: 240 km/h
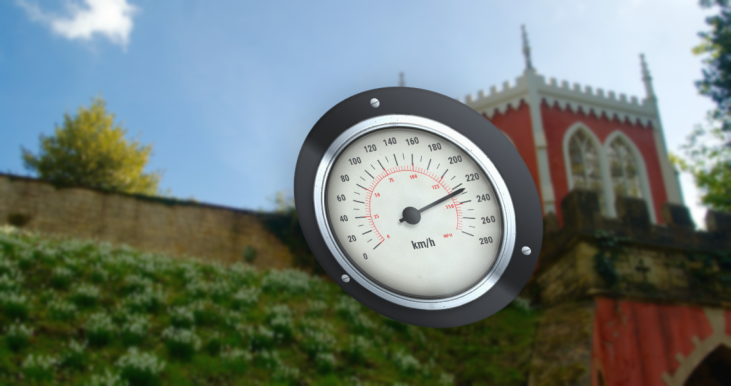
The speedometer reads 225 km/h
